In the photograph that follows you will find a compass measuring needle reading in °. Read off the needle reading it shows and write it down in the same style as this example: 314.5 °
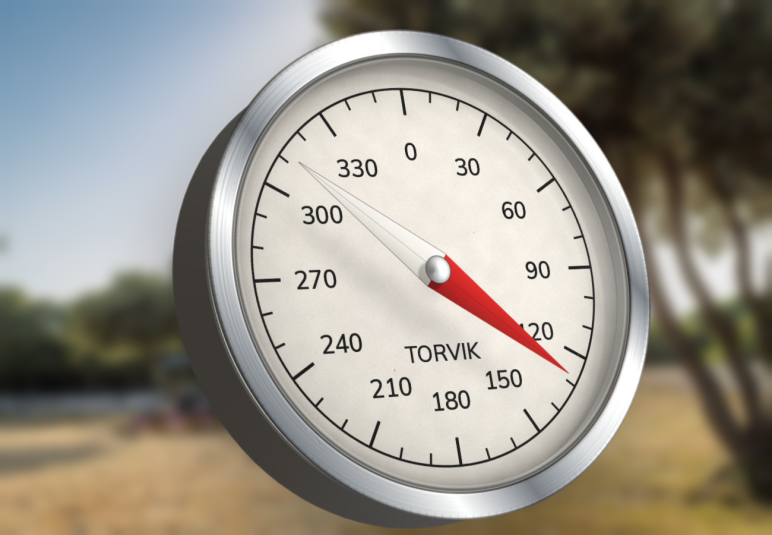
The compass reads 130 °
